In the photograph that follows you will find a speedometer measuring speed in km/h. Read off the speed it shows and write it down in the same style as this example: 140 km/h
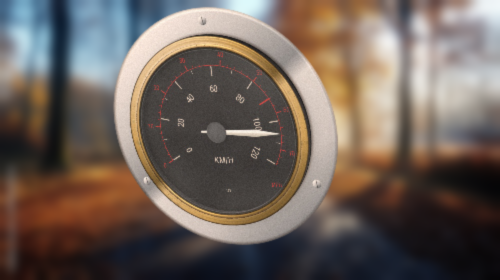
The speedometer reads 105 km/h
